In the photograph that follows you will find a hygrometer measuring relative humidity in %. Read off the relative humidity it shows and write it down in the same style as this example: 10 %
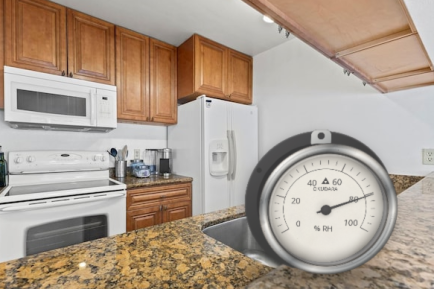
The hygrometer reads 80 %
